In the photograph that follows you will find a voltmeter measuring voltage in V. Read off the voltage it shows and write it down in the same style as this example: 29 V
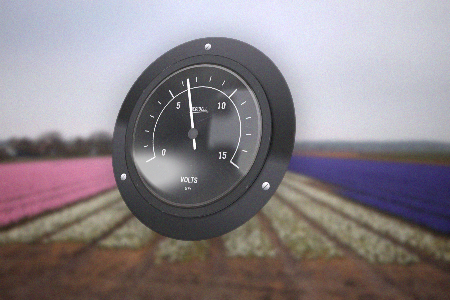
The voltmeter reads 6.5 V
